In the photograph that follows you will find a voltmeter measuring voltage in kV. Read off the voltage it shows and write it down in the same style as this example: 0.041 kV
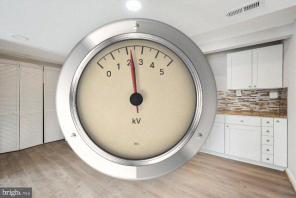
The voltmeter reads 2.25 kV
